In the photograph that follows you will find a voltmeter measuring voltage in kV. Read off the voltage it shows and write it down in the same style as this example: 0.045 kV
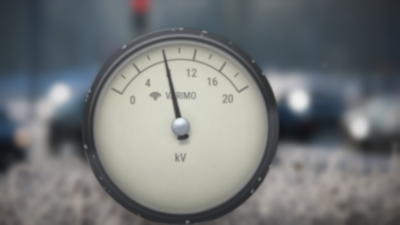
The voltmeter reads 8 kV
